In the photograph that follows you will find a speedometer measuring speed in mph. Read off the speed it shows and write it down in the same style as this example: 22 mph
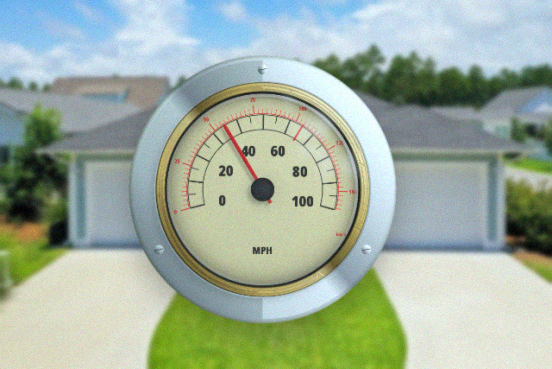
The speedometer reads 35 mph
